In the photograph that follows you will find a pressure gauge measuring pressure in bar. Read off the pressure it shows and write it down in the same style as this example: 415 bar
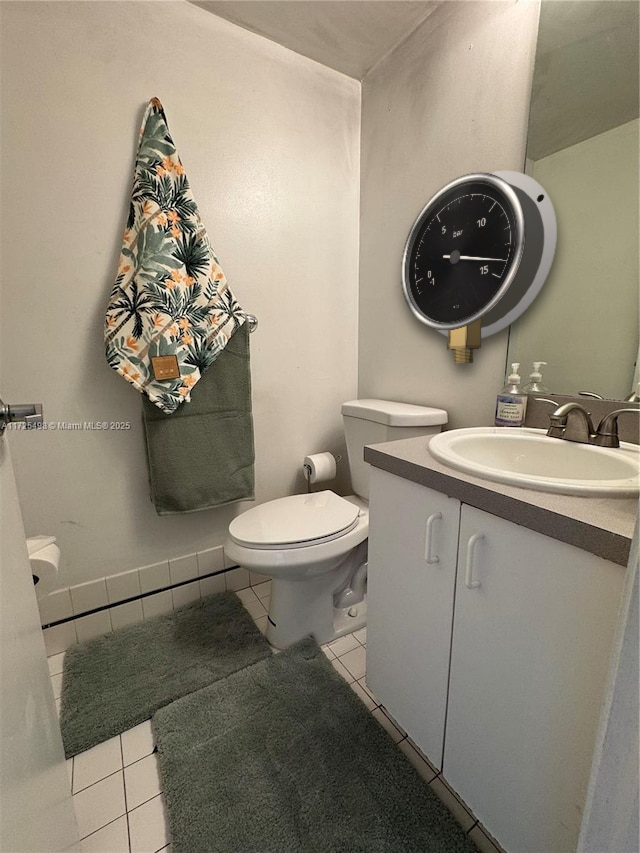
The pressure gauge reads 14 bar
